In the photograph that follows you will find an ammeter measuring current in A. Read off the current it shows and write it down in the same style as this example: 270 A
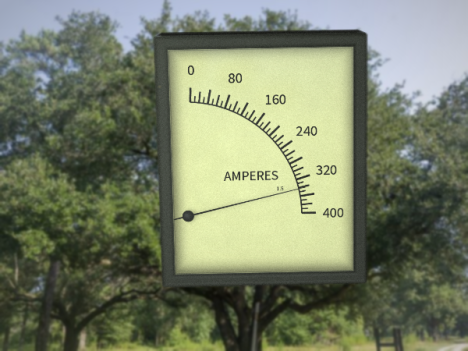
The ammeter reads 340 A
